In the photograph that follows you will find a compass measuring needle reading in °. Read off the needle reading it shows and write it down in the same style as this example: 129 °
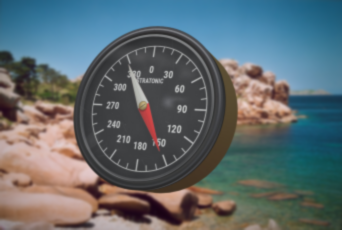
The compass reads 150 °
